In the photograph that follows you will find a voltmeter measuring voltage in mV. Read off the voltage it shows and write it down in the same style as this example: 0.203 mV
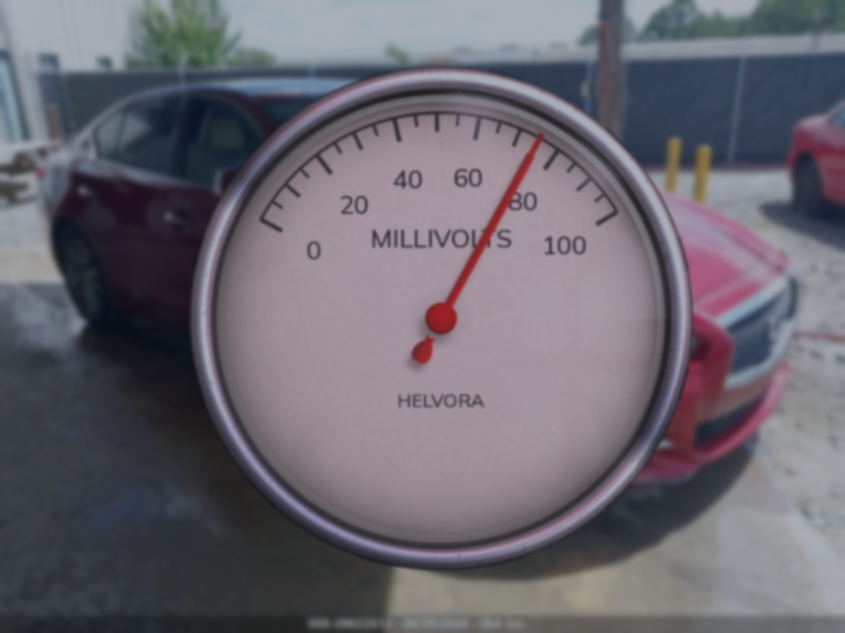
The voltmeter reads 75 mV
